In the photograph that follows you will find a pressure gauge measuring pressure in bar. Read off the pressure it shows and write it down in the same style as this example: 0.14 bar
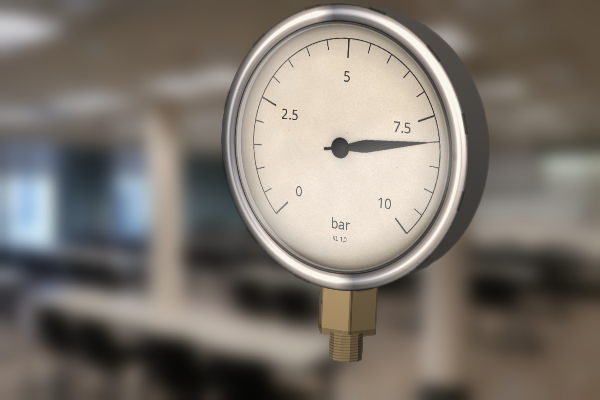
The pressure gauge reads 8 bar
